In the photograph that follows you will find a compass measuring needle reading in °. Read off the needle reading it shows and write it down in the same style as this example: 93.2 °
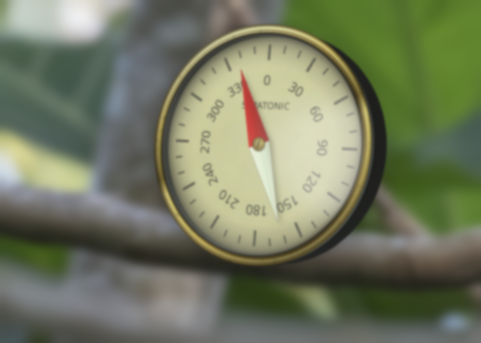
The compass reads 340 °
